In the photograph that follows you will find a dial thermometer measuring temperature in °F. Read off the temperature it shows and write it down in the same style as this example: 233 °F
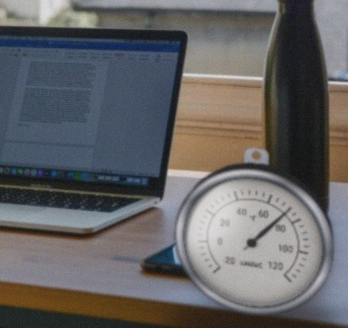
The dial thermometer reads 72 °F
